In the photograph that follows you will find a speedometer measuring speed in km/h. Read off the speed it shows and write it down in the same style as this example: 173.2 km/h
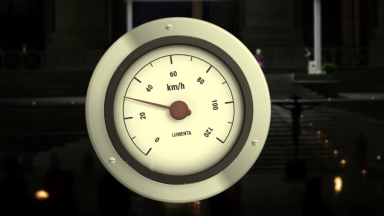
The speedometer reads 30 km/h
